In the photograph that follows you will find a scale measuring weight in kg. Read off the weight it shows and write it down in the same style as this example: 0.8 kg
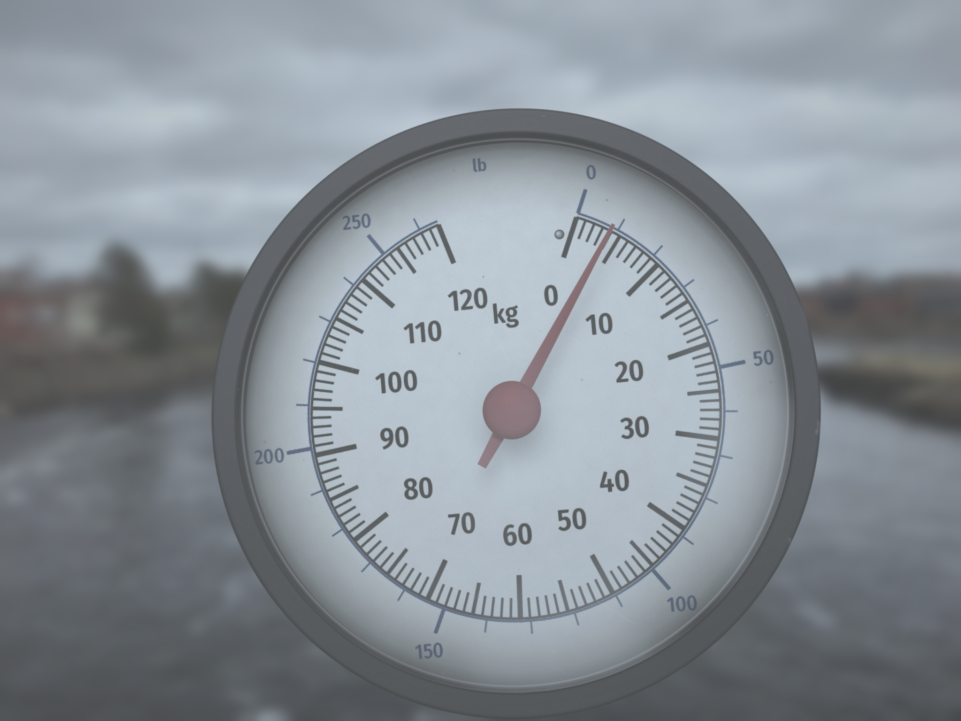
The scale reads 4 kg
